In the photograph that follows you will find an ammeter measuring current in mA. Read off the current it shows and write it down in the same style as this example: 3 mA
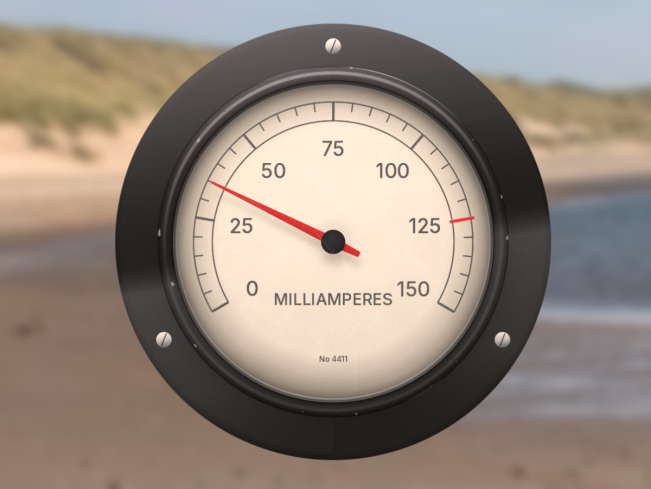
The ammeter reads 35 mA
